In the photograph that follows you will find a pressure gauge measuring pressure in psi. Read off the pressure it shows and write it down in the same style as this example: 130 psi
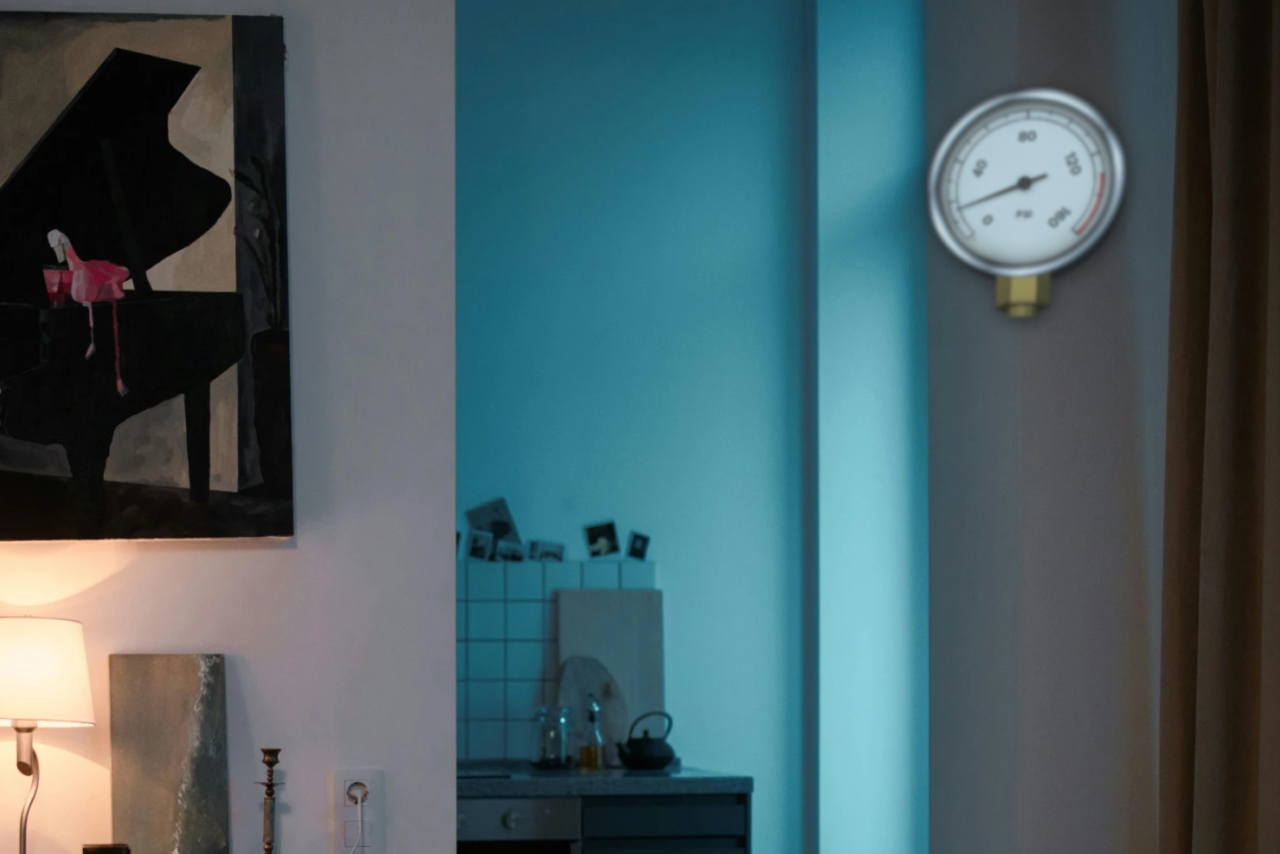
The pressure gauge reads 15 psi
